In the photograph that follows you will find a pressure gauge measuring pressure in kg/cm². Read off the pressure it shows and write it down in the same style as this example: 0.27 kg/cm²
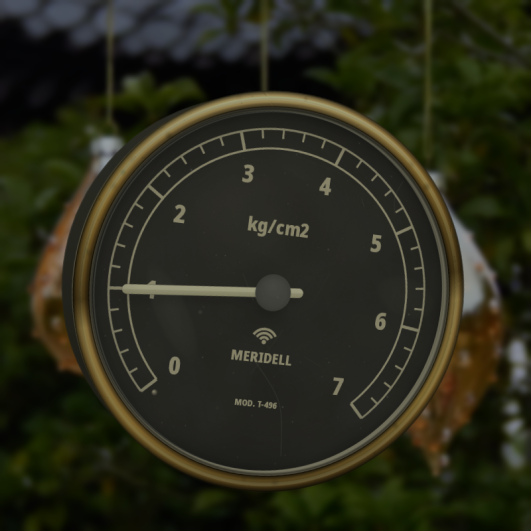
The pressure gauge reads 1 kg/cm²
